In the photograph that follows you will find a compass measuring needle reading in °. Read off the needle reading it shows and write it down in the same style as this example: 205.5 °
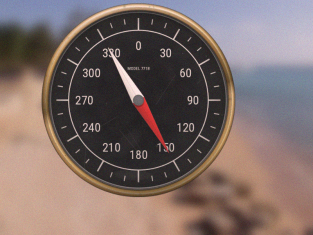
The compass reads 150 °
